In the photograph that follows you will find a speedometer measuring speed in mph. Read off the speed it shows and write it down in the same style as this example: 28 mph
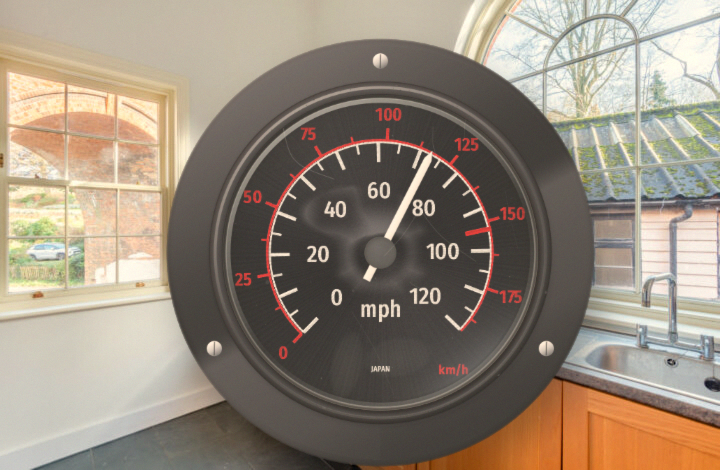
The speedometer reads 72.5 mph
